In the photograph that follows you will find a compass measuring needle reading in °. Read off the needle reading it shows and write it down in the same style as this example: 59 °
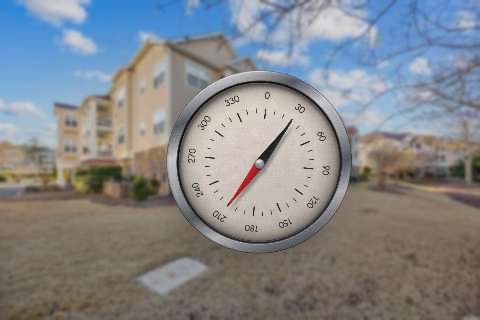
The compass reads 210 °
